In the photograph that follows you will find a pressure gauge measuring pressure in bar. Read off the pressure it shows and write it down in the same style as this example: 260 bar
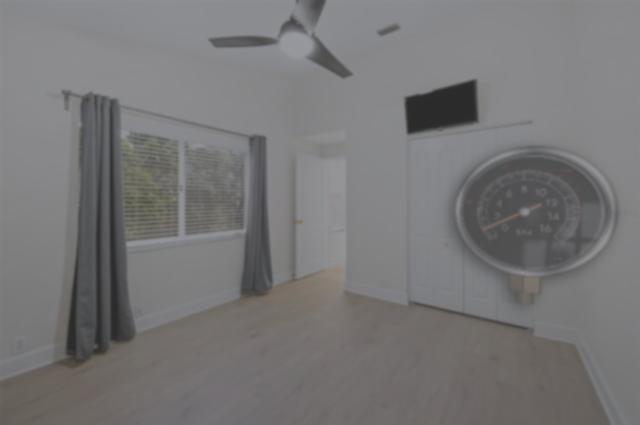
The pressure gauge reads 1 bar
